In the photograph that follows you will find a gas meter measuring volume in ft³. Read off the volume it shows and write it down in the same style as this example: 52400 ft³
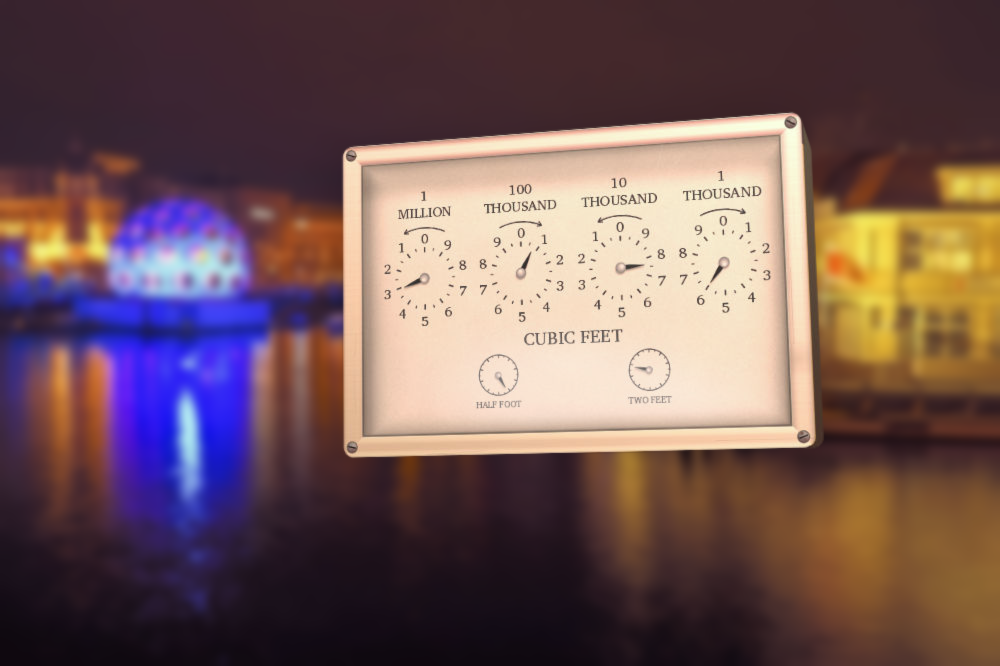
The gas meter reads 307600 ft³
